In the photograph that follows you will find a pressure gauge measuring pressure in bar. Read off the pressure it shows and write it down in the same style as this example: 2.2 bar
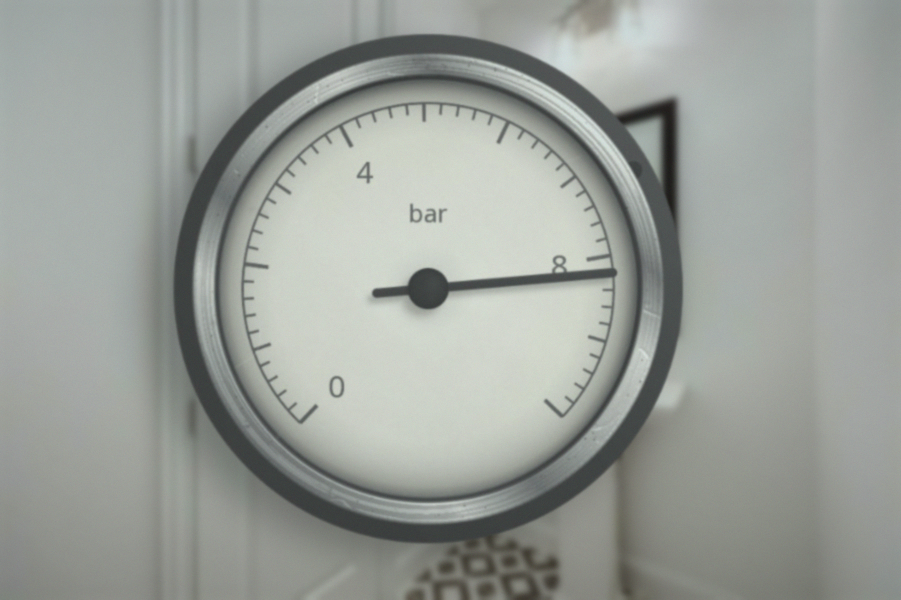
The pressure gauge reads 8.2 bar
